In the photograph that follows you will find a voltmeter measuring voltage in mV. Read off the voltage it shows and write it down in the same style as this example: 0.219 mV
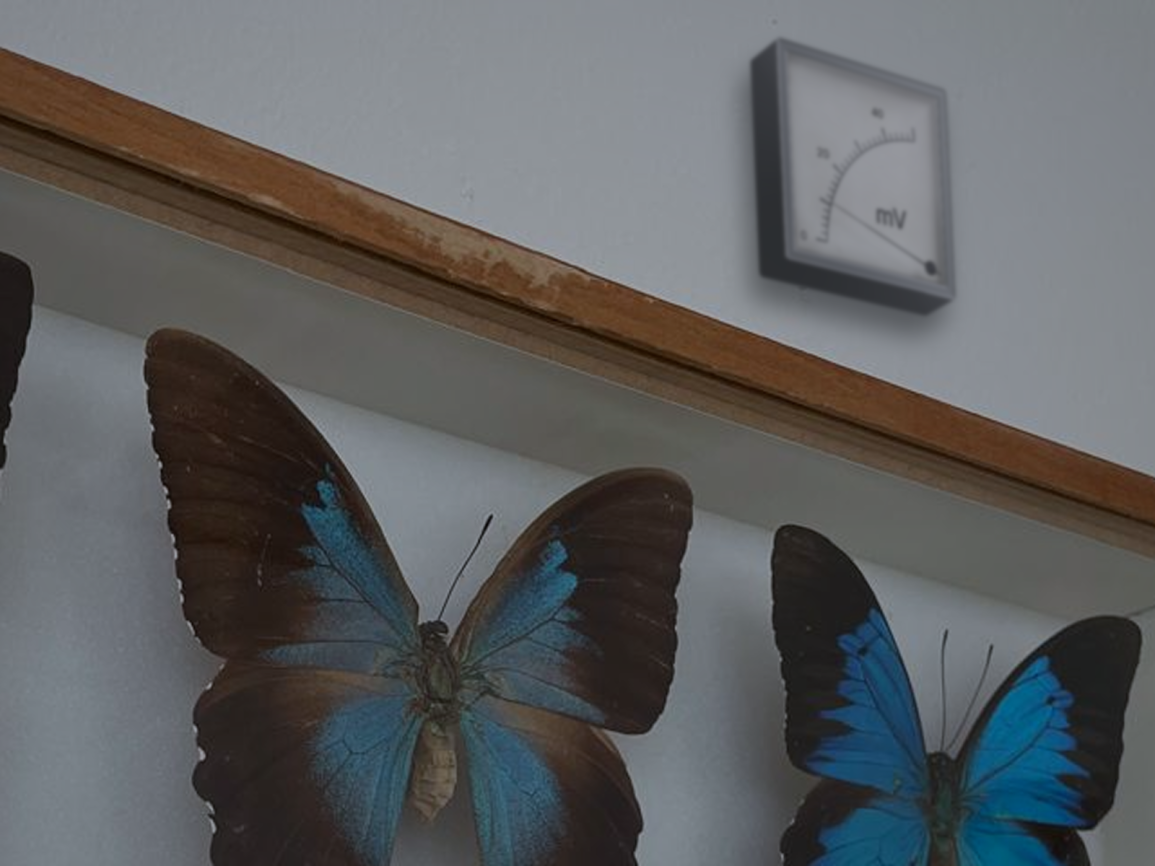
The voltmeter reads 10 mV
